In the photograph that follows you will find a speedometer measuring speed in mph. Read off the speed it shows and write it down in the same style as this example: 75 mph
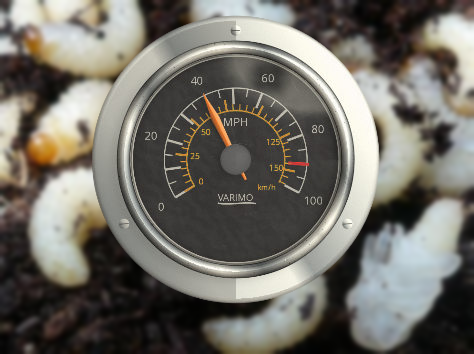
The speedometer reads 40 mph
